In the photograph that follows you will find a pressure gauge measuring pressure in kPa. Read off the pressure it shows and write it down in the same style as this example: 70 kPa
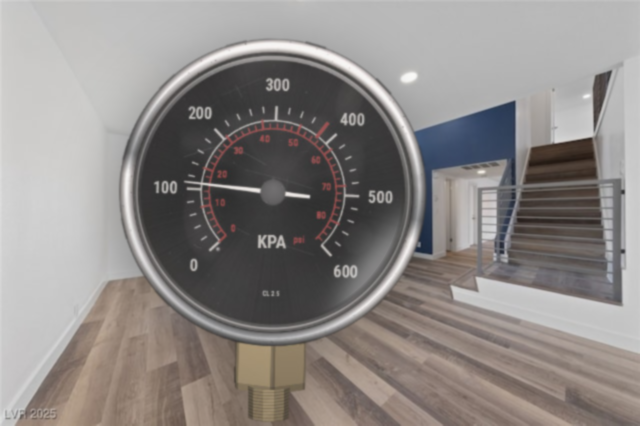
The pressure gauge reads 110 kPa
